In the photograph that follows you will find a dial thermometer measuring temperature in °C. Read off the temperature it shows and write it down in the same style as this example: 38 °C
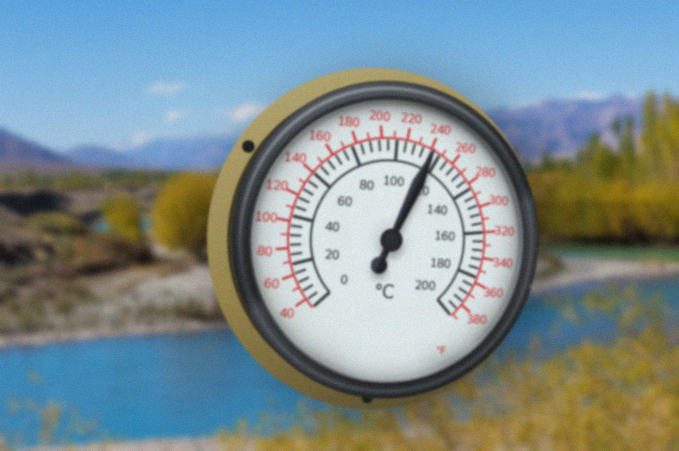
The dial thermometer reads 116 °C
